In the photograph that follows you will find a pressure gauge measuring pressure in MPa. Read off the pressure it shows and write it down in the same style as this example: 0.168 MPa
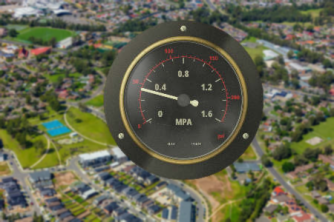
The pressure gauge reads 0.3 MPa
